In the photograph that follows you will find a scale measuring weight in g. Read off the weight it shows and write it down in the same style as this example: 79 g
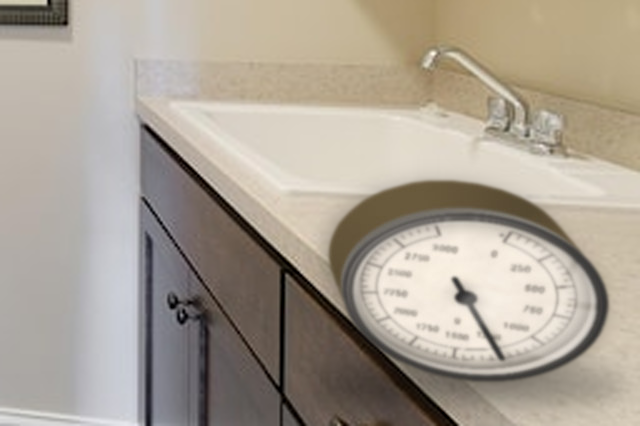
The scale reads 1250 g
